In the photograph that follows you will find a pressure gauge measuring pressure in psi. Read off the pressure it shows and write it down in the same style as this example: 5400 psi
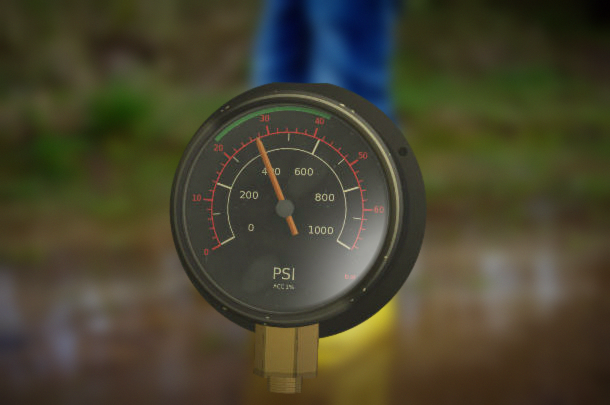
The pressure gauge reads 400 psi
